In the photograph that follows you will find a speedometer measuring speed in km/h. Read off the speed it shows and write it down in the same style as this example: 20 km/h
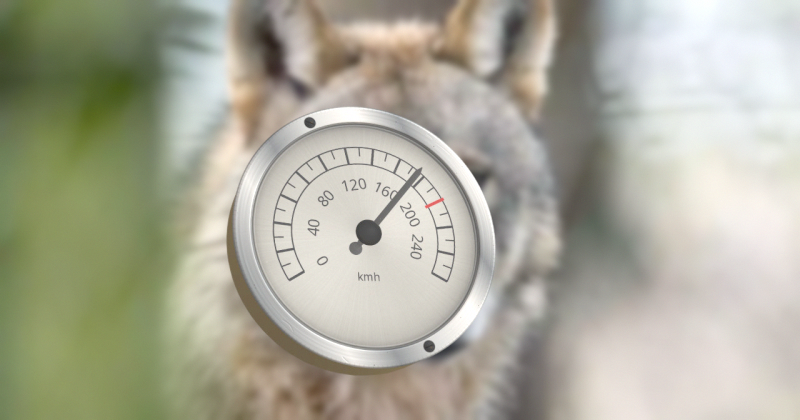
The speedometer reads 175 km/h
